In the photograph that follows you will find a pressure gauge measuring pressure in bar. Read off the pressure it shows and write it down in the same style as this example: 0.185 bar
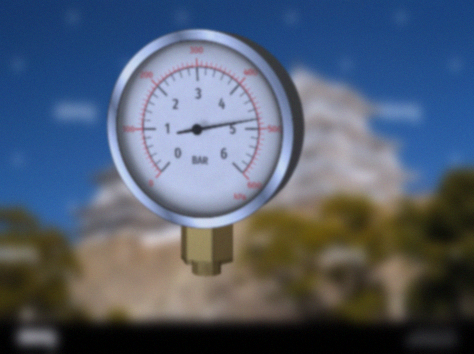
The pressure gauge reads 4.8 bar
